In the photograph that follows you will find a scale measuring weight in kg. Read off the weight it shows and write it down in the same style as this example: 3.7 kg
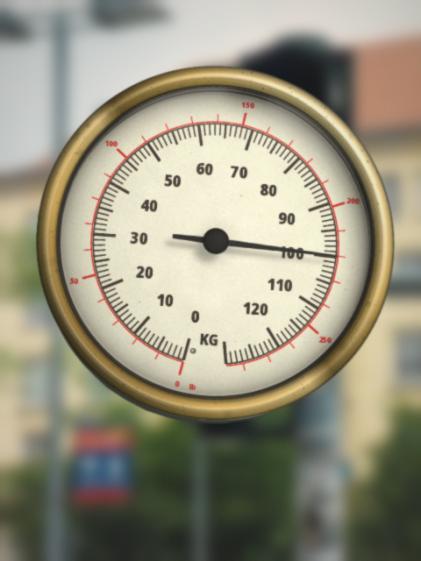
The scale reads 100 kg
